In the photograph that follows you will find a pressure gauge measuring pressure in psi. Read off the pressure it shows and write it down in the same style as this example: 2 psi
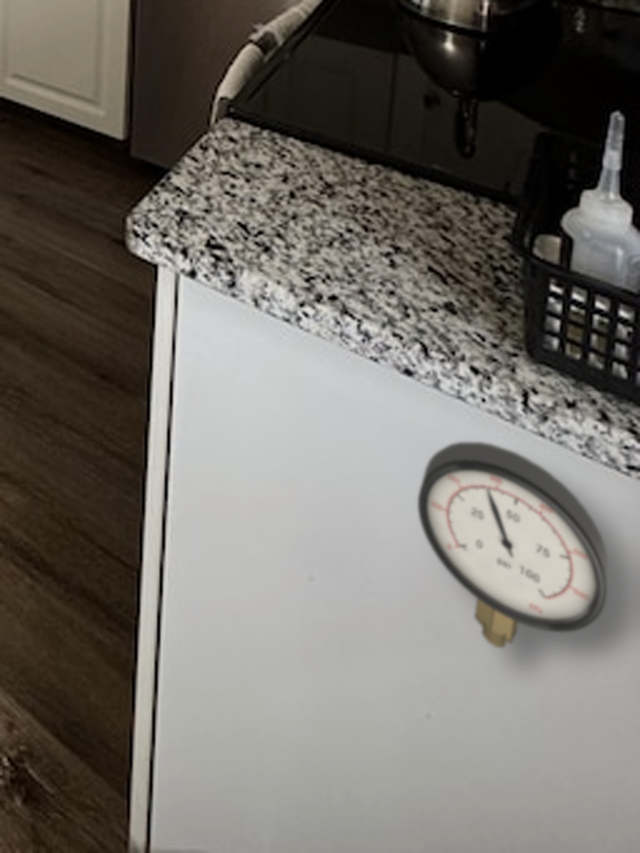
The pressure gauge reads 40 psi
